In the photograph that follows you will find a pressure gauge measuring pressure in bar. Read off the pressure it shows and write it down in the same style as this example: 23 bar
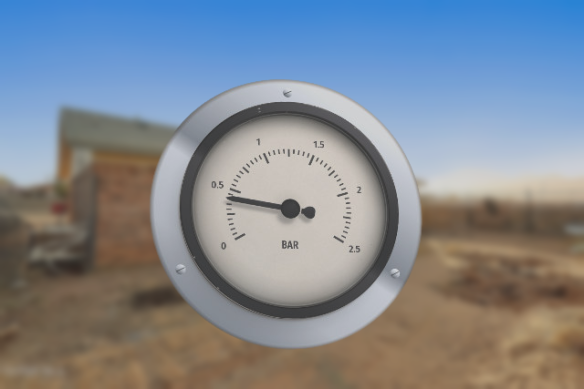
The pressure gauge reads 0.4 bar
